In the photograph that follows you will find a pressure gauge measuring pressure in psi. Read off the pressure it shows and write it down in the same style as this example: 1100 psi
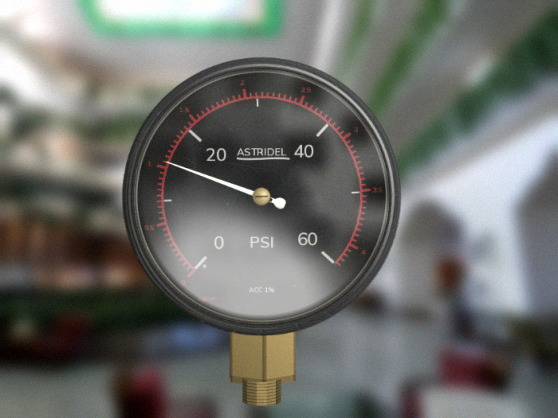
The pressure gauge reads 15 psi
